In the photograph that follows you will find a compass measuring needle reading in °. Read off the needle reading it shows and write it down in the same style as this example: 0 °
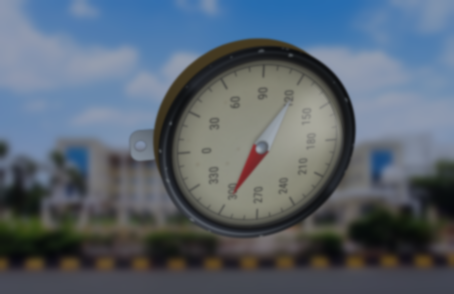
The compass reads 300 °
